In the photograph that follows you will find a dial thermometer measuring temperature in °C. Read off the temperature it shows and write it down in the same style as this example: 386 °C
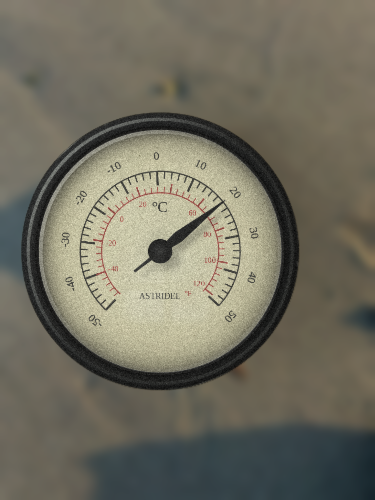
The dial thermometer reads 20 °C
